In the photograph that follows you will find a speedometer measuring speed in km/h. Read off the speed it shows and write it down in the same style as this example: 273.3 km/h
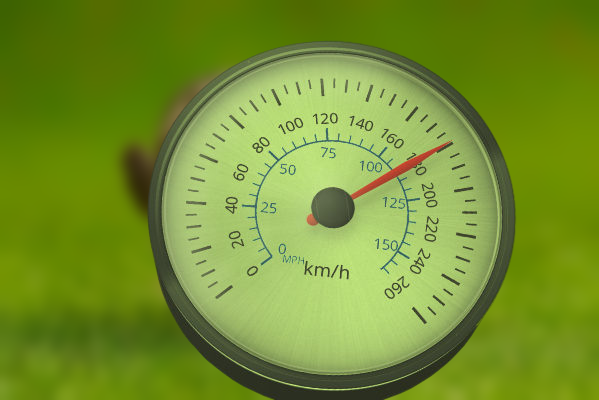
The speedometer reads 180 km/h
